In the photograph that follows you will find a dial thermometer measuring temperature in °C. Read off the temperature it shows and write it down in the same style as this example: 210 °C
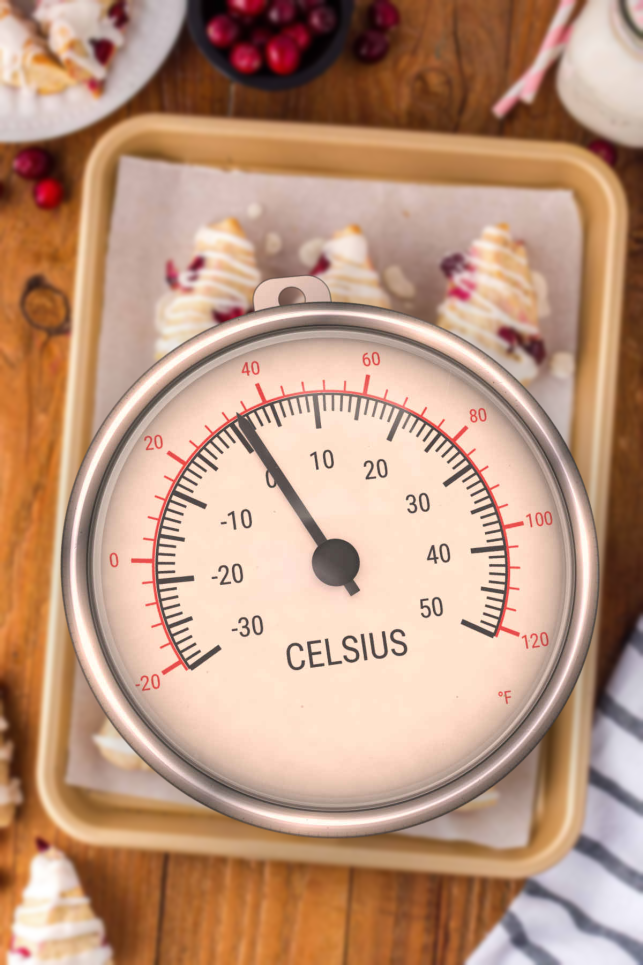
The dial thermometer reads 1 °C
